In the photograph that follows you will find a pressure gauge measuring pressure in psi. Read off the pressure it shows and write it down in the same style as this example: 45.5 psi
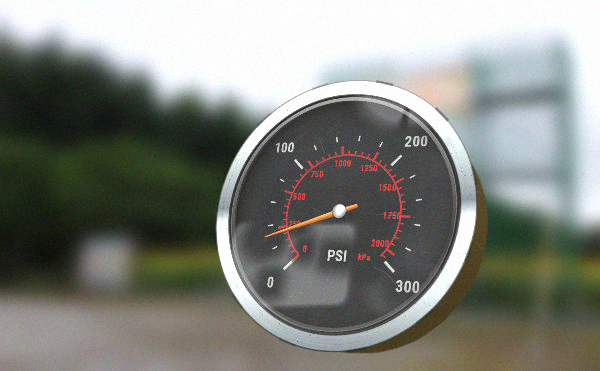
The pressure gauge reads 30 psi
